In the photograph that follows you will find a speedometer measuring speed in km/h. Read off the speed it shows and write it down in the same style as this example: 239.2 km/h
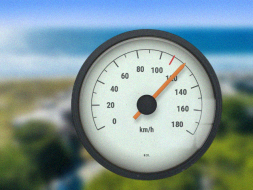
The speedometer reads 120 km/h
